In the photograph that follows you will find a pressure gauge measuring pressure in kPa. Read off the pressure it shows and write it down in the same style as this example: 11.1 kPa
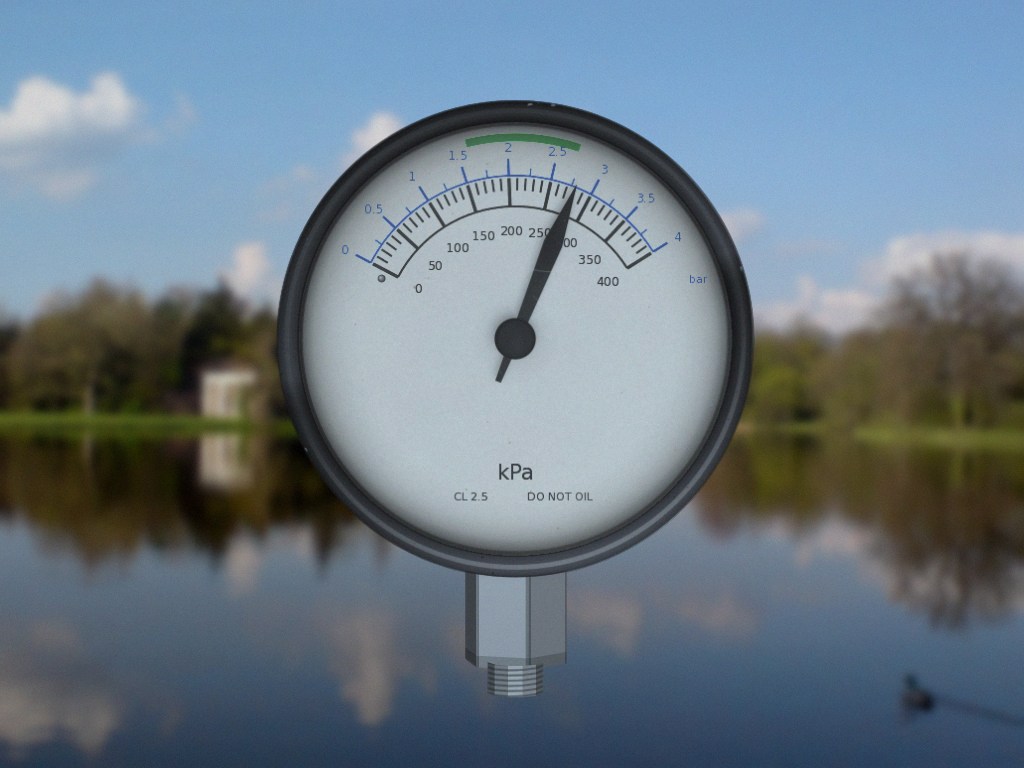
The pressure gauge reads 280 kPa
